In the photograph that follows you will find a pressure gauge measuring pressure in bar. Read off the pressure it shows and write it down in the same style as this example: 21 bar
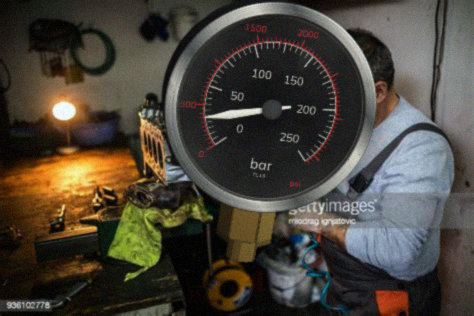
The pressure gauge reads 25 bar
